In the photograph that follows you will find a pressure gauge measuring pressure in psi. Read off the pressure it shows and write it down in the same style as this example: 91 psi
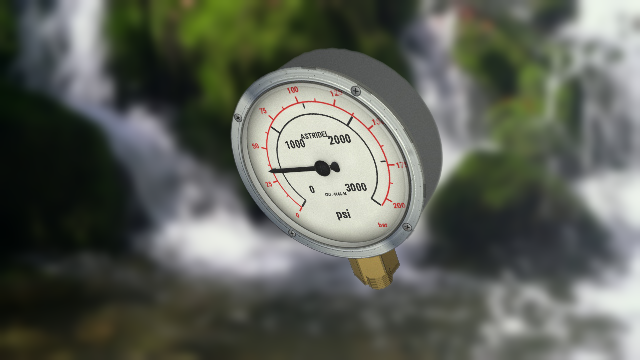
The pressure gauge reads 500 psi
